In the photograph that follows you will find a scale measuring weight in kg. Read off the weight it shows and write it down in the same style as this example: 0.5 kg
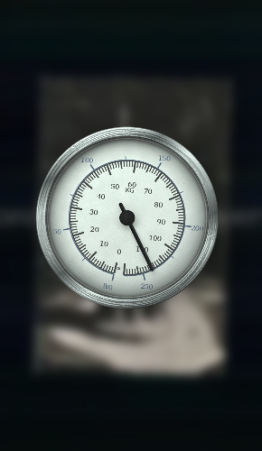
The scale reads 110 kg
